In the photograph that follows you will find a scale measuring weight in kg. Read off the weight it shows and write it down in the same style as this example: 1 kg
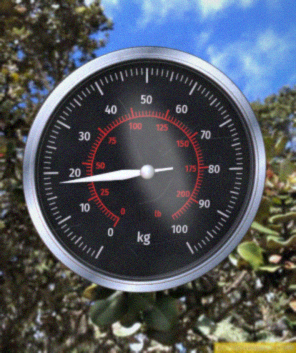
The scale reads 18 kg
